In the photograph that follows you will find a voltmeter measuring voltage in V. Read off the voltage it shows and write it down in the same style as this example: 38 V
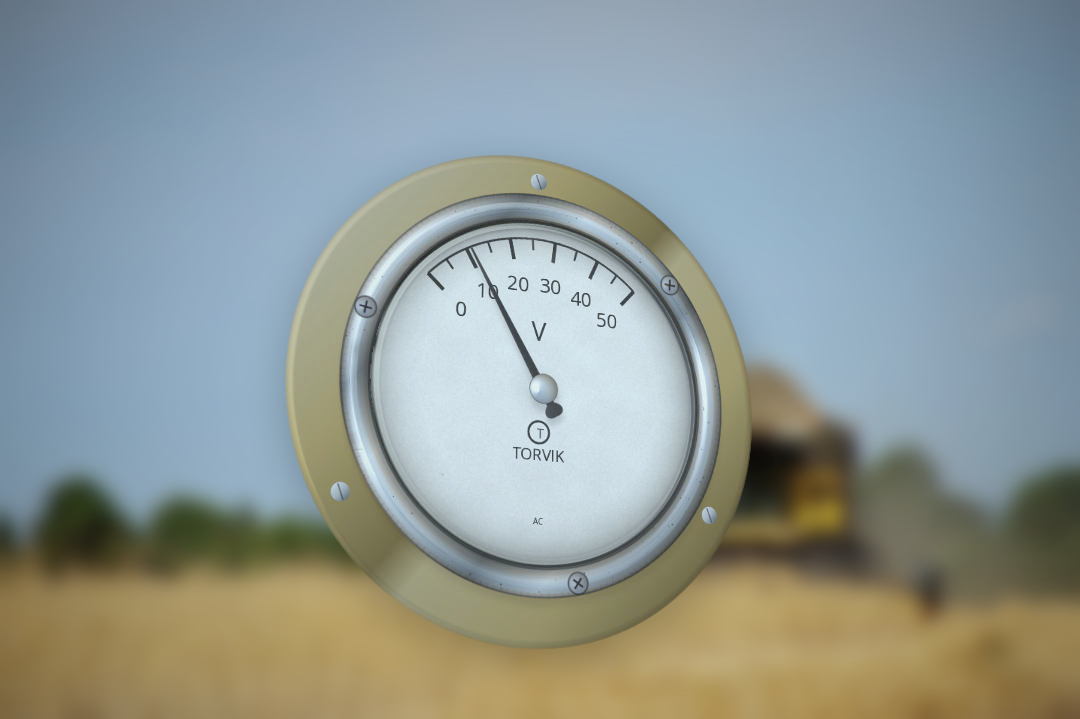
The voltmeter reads 10 V
